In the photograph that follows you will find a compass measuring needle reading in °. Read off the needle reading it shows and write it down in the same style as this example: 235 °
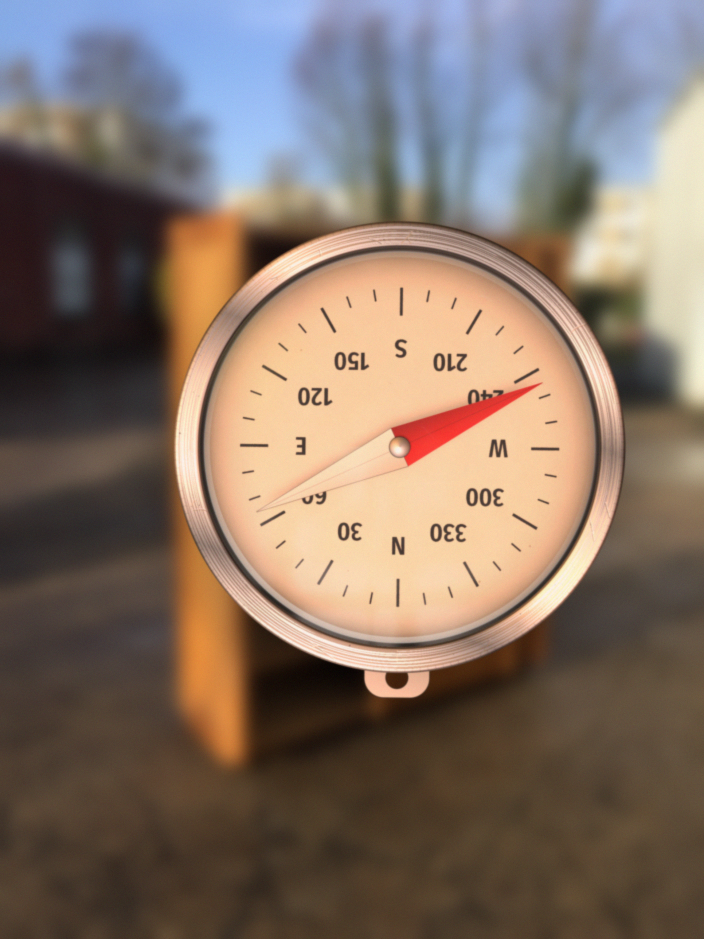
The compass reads 245 °
